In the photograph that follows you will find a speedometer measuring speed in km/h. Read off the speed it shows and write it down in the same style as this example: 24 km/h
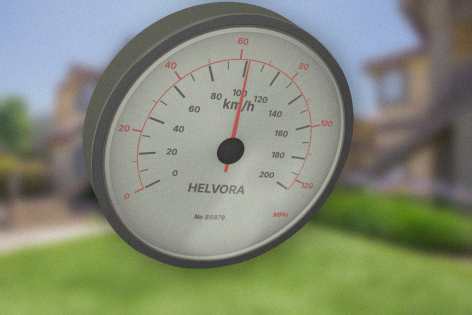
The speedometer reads 100 km/h
